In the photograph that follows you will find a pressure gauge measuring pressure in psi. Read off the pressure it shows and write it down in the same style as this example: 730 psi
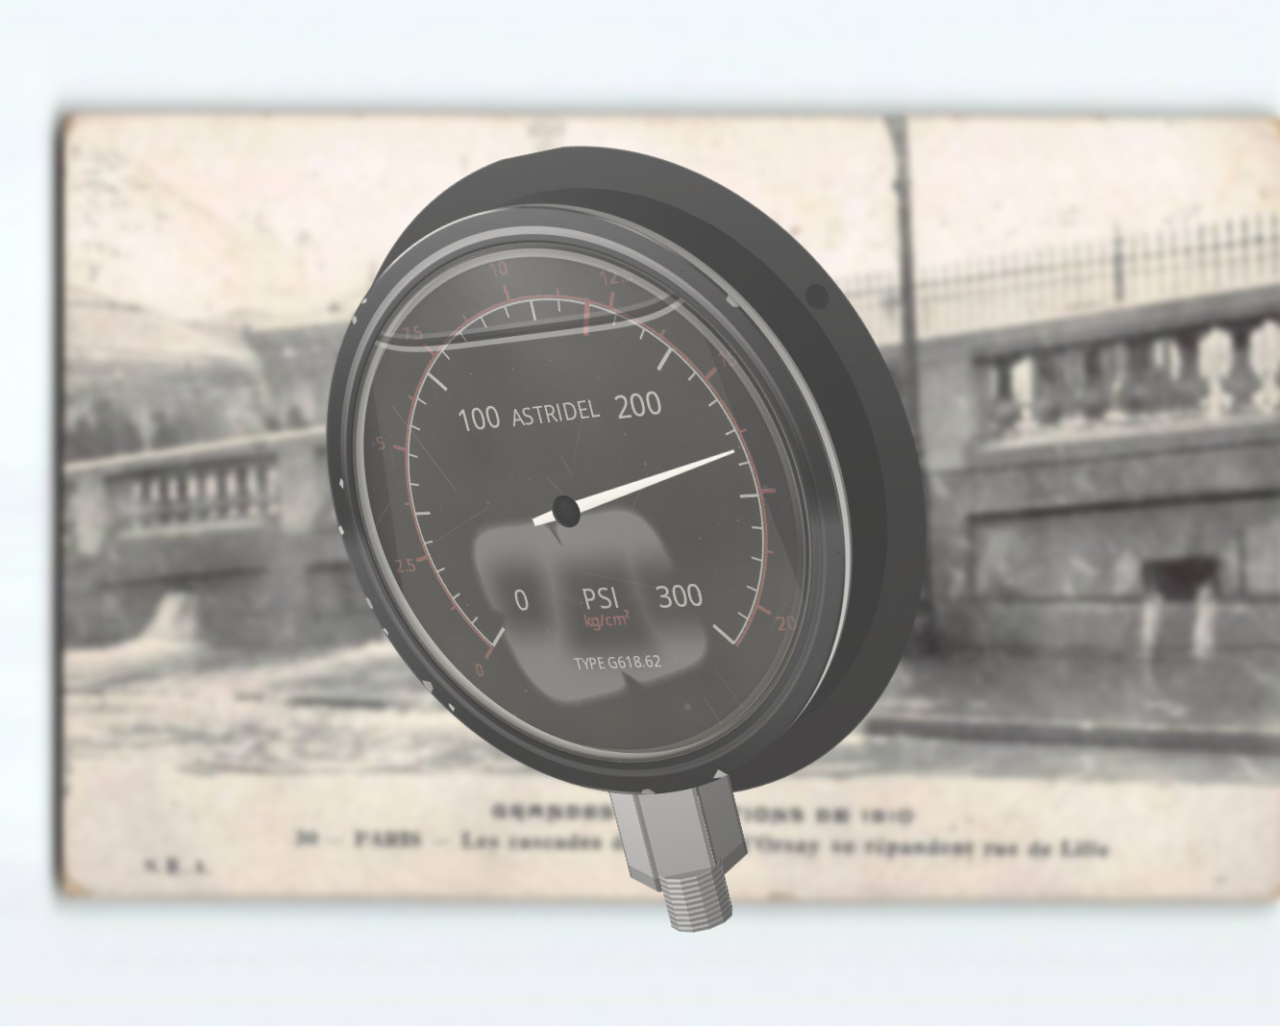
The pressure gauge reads 235 psi
